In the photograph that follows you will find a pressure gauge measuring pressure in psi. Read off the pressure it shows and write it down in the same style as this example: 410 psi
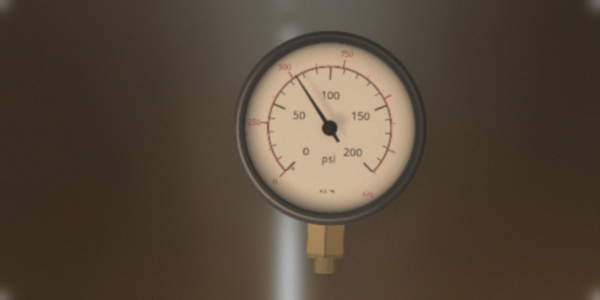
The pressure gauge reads 75 psi
